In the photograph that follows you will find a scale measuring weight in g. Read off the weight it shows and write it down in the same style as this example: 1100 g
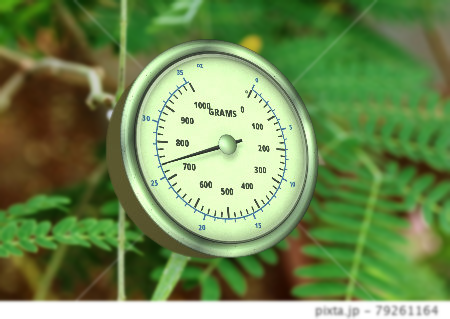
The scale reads 740 g
